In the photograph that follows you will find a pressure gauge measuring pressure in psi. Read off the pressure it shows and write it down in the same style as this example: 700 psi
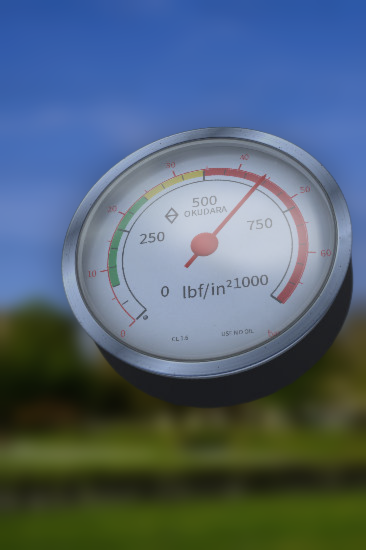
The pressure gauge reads 650 psi
